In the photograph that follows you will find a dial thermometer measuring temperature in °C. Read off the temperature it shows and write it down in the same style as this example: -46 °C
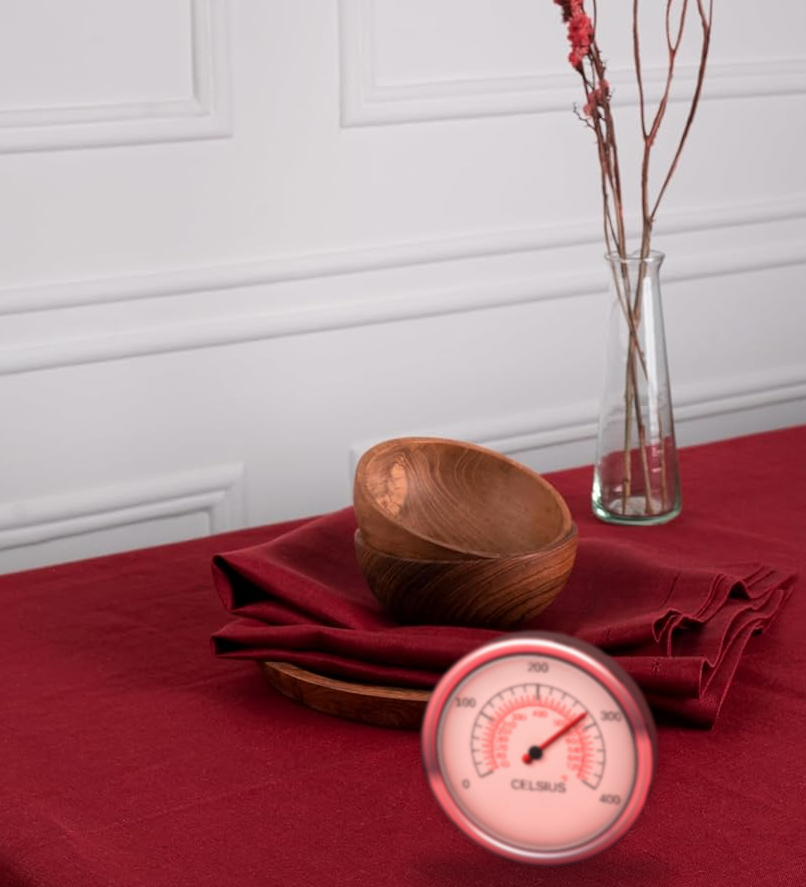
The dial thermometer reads 280 °C
